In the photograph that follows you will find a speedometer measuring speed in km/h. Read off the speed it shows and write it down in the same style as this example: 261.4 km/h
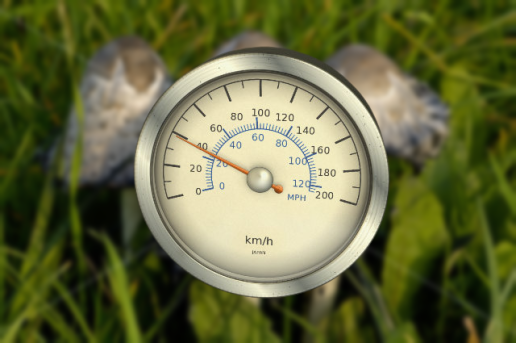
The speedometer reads 40 km/h
